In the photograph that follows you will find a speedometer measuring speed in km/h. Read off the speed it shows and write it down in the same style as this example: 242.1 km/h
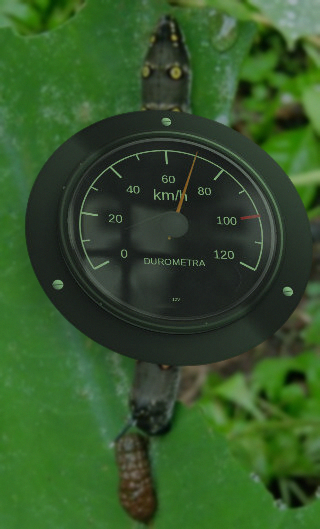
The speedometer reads 70 km/h
